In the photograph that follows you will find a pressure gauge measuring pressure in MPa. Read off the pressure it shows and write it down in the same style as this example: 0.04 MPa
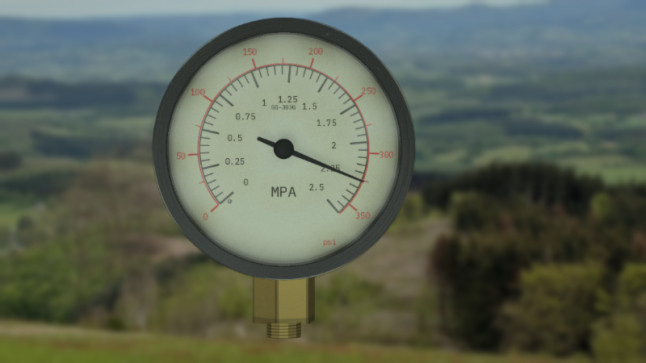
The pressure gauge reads 2.25 MPa
